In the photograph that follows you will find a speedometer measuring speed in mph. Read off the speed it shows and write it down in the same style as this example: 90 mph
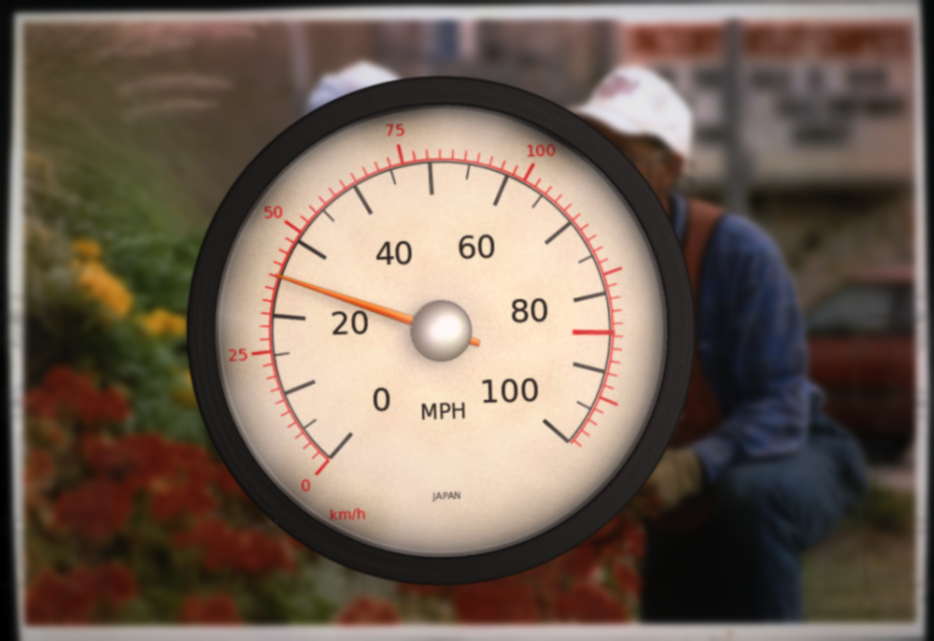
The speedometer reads 25 mph
